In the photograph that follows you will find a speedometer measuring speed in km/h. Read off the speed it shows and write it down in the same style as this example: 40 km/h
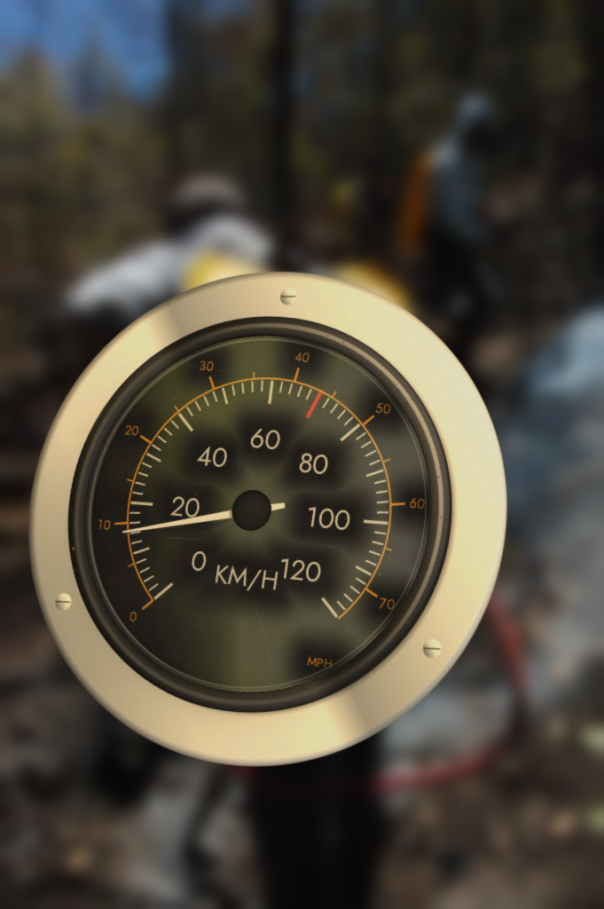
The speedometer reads 14 km/h
